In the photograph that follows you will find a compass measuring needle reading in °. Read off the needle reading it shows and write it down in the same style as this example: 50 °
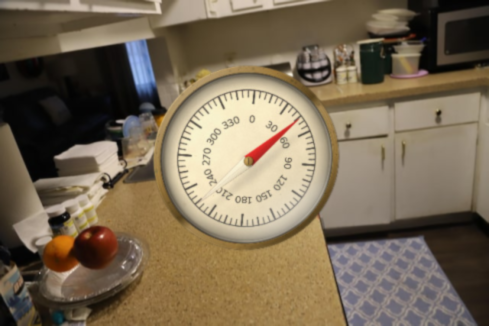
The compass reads 45 °
